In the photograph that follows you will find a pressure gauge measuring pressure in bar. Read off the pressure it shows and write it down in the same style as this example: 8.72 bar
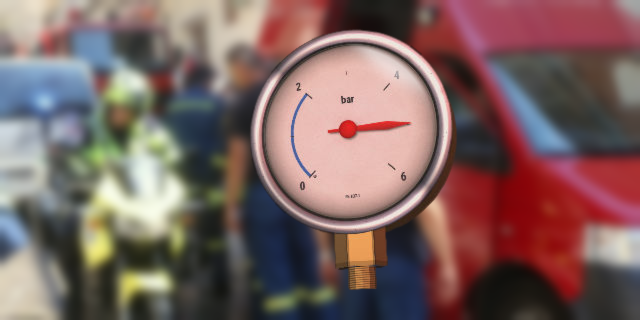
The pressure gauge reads 5 bar
